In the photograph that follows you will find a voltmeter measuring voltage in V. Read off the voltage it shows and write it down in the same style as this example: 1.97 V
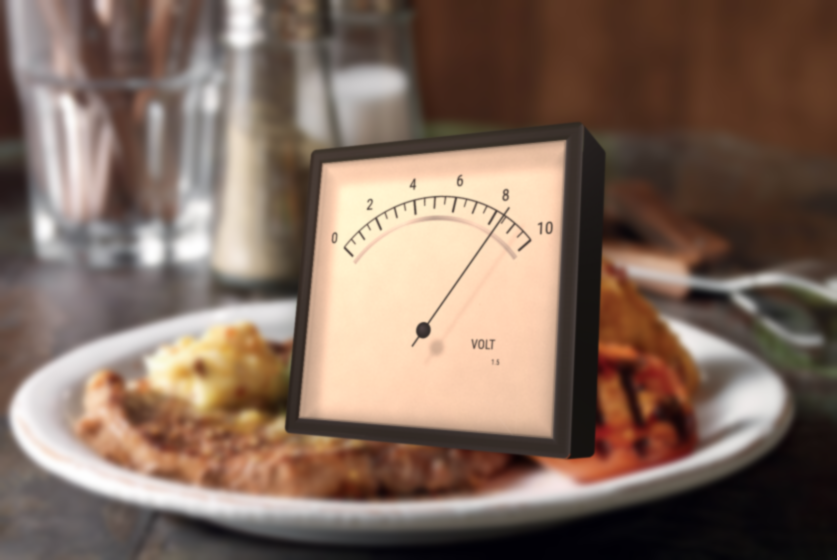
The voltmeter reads 8.5 V
